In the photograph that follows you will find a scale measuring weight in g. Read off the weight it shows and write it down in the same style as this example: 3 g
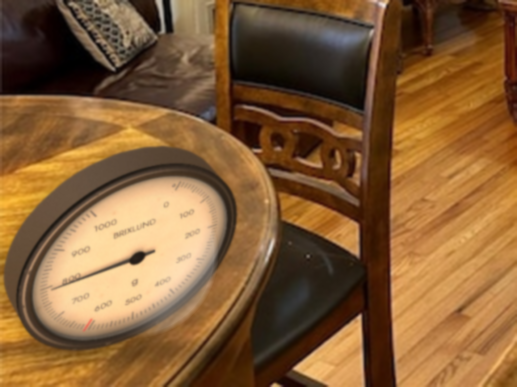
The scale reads 800 g
